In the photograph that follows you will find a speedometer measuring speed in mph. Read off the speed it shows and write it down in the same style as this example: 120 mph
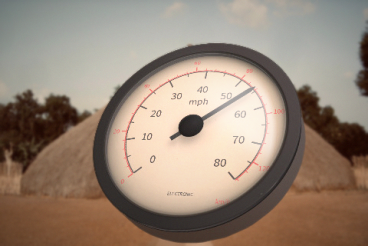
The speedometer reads 55 mph
